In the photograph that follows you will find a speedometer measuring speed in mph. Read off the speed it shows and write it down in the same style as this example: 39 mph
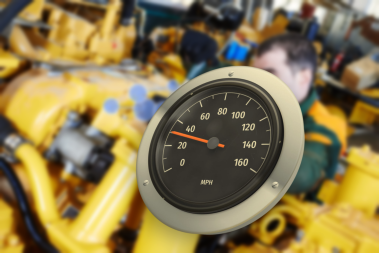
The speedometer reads 30 mph
